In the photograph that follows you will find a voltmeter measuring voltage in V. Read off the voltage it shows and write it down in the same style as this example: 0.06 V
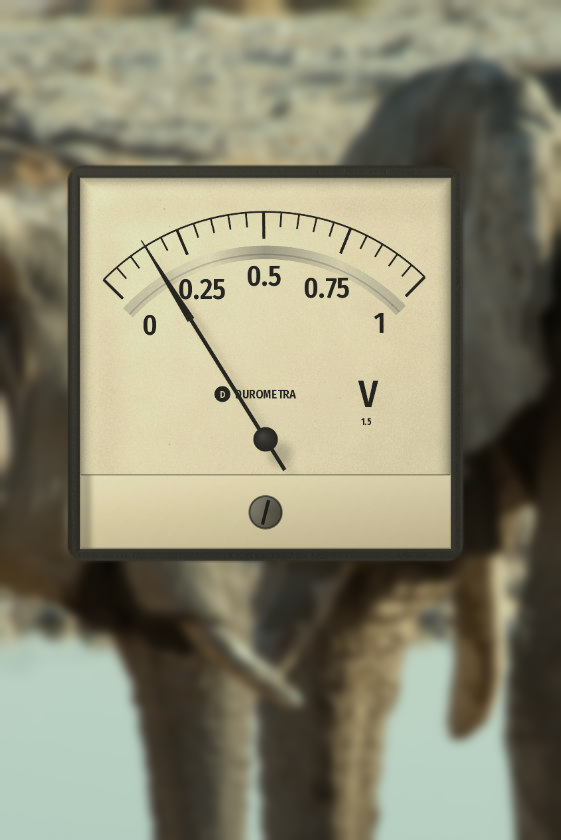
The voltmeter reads 0.15 V
